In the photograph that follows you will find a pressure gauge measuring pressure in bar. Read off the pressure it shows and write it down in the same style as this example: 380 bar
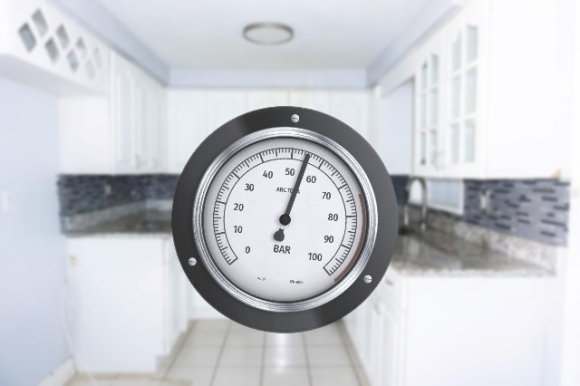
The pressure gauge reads 55 bar
